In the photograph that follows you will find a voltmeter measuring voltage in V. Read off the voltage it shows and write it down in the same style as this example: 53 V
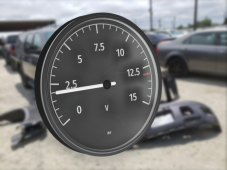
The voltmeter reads 2 V
